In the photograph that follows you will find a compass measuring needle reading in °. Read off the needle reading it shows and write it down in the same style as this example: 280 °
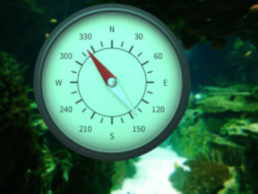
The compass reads 322.5 °
